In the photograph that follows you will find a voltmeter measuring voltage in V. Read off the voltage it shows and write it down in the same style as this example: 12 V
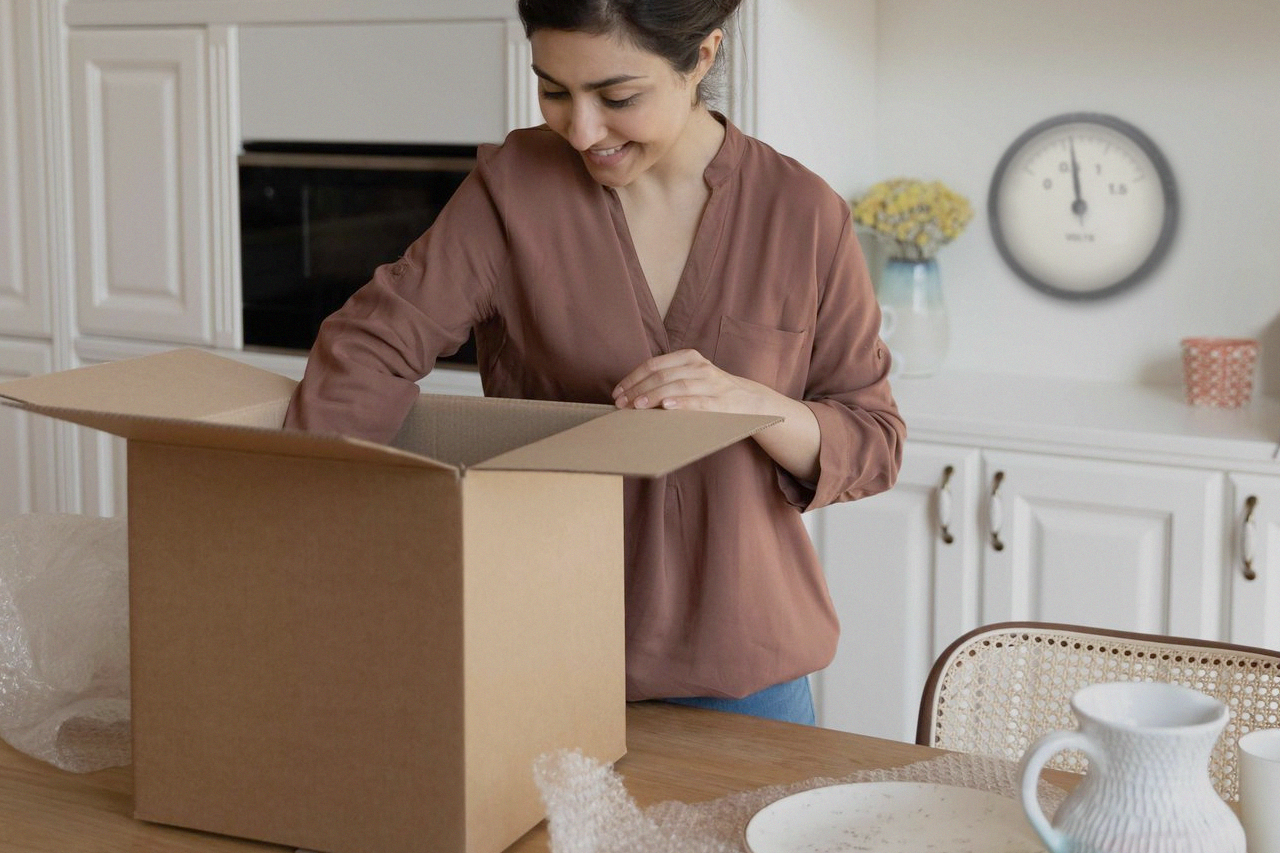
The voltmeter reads 0.6 V
